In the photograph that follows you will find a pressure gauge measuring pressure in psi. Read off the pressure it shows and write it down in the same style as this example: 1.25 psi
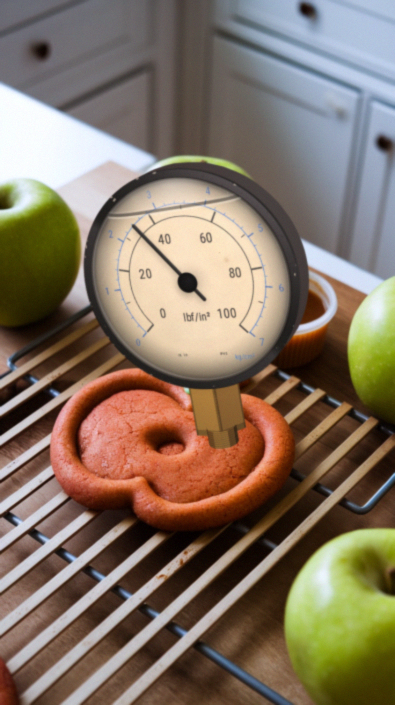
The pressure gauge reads 35 psi
